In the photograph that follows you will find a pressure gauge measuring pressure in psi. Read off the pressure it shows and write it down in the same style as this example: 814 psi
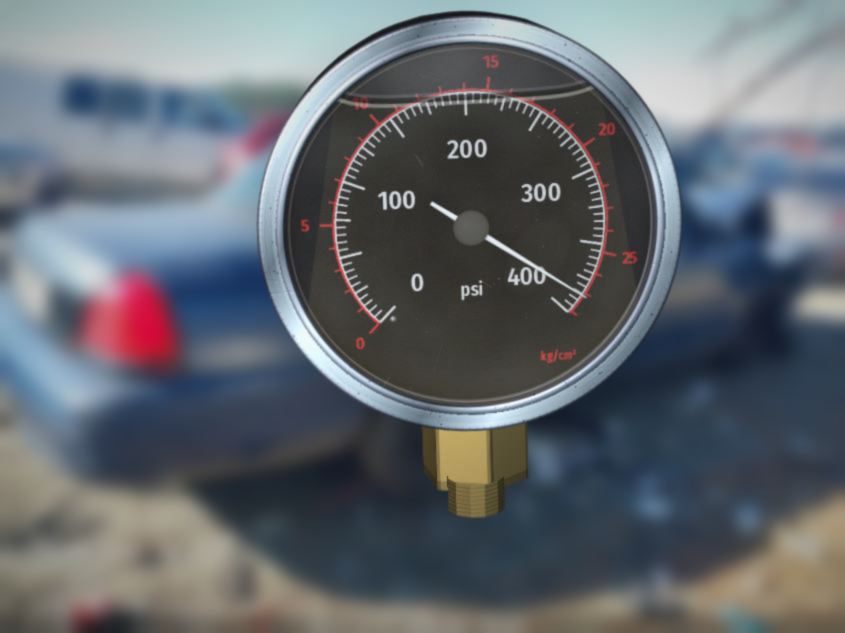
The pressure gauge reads 385 psi
